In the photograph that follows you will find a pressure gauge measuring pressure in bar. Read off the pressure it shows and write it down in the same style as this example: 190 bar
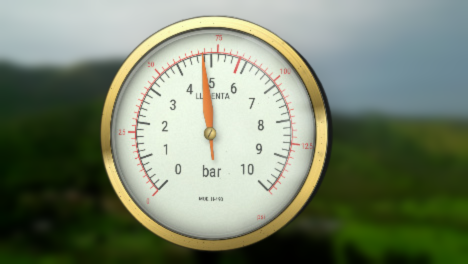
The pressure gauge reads 4.8 bar
